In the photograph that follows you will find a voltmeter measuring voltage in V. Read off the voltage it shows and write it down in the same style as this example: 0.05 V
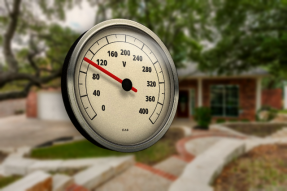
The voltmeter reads 100 V
